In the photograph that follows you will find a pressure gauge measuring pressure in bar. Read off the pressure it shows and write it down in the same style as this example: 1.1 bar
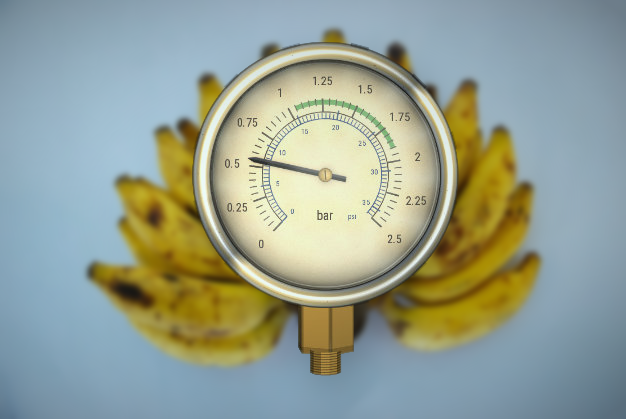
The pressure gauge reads 0.55 bar
